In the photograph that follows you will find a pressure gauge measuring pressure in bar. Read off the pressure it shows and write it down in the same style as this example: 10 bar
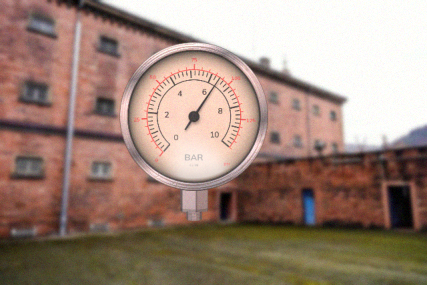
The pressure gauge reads 6.4 bar
